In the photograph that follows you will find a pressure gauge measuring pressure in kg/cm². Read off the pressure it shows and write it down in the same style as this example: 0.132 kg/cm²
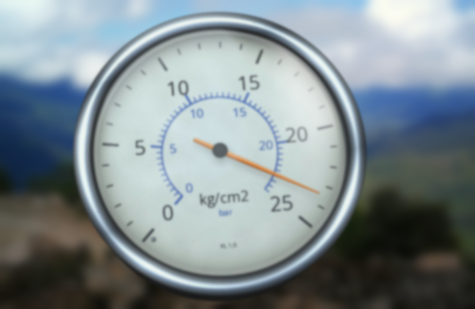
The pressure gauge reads 23.5 kg/cm²
